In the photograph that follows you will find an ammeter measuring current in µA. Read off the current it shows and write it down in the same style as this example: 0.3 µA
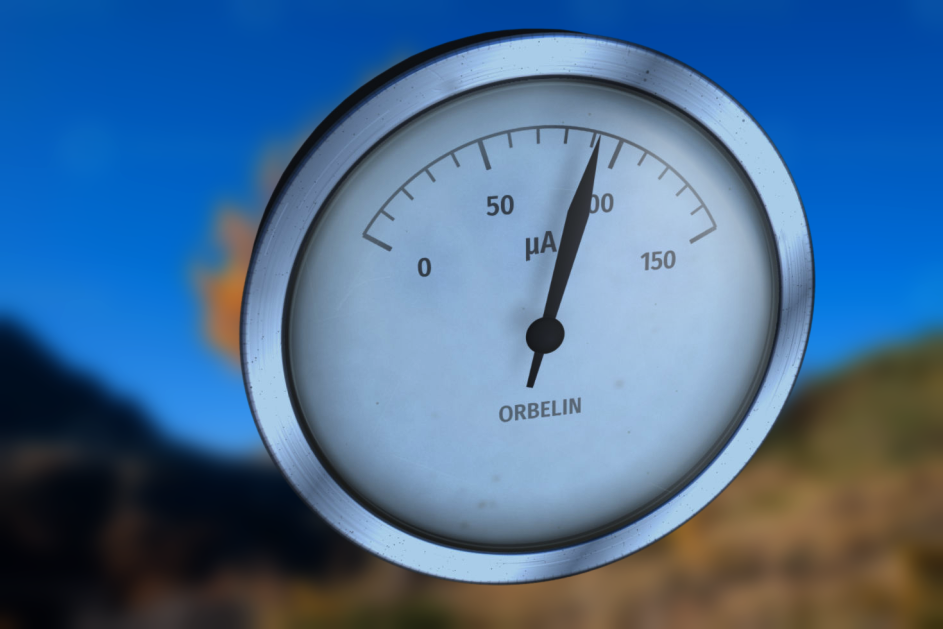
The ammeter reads 90 µA
